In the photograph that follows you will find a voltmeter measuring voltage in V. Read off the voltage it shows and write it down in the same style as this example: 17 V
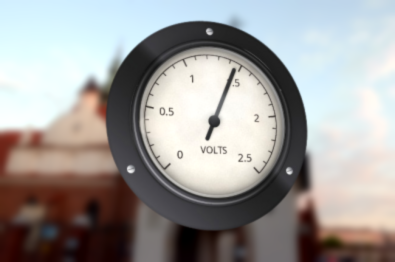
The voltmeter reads 1.45 V
